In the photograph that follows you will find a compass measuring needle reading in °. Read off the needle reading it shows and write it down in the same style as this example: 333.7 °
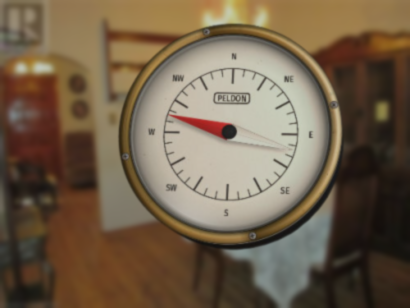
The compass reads 285 °
